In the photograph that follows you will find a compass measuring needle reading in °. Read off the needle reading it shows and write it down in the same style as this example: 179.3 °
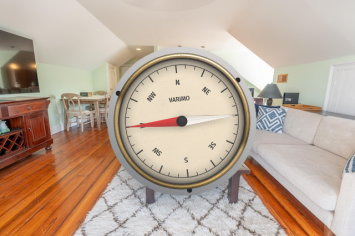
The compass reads 270 °
